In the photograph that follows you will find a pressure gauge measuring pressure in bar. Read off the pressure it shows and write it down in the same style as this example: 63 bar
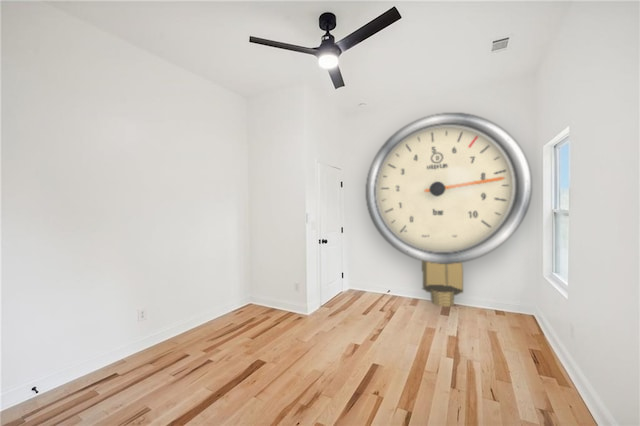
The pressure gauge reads 8.25 bar
